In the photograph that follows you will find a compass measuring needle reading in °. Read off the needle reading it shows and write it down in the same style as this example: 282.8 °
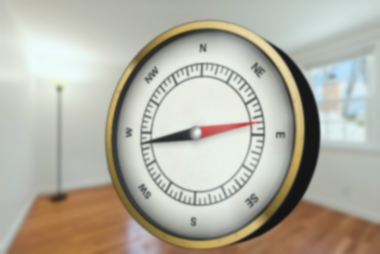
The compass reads 80 °
